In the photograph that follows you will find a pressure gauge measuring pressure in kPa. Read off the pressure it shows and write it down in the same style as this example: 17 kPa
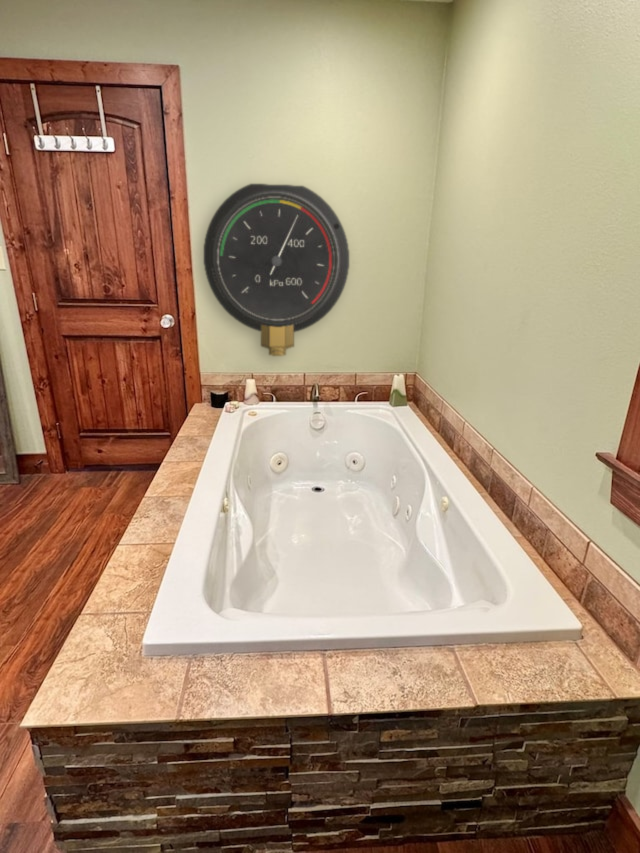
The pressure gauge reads 350 kPa
